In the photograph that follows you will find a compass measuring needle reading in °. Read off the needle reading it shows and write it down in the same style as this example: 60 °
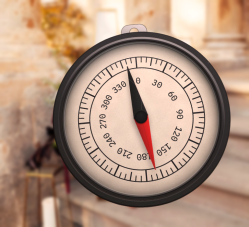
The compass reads 170 °
